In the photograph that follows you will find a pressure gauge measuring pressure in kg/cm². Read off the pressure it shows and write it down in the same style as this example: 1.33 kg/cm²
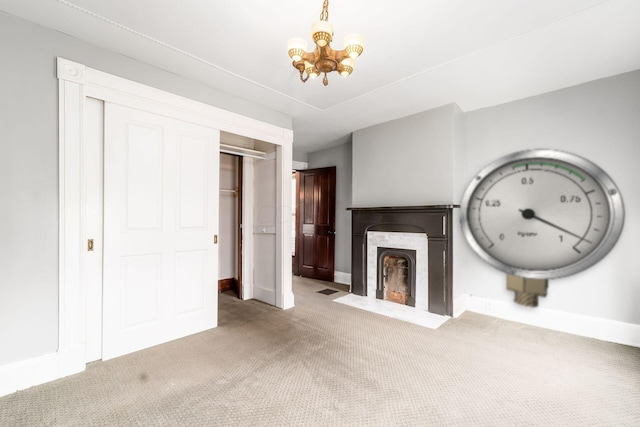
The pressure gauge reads 0.95 kg/cm²
